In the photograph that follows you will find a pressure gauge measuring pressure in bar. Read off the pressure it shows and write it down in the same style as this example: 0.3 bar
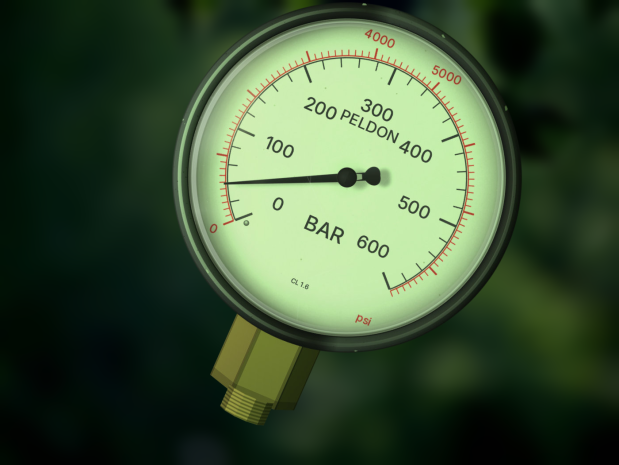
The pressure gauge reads 40 bar
